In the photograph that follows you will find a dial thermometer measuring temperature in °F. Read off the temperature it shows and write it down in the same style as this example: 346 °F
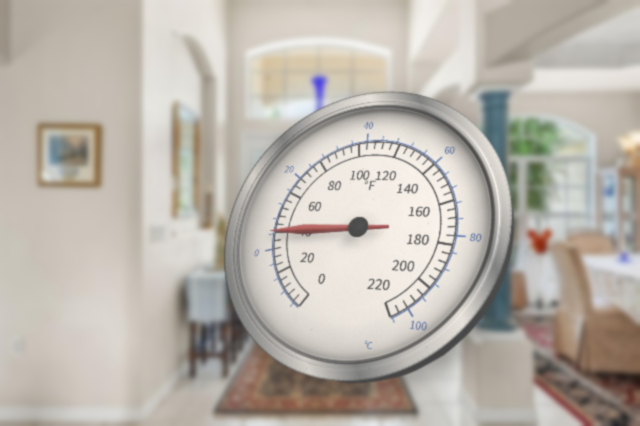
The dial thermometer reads 40 °F
